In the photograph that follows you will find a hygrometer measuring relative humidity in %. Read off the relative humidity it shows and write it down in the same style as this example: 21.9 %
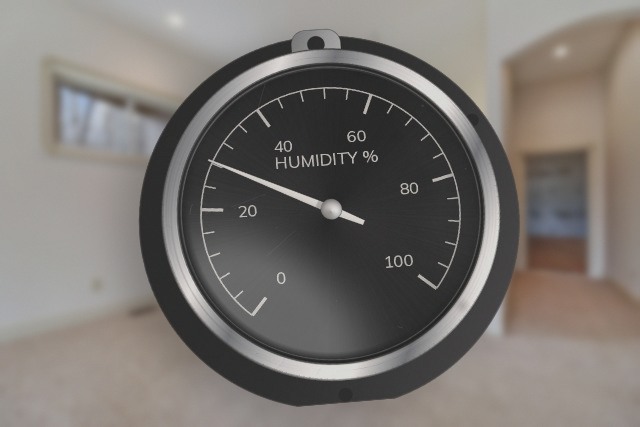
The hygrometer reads 28 %
